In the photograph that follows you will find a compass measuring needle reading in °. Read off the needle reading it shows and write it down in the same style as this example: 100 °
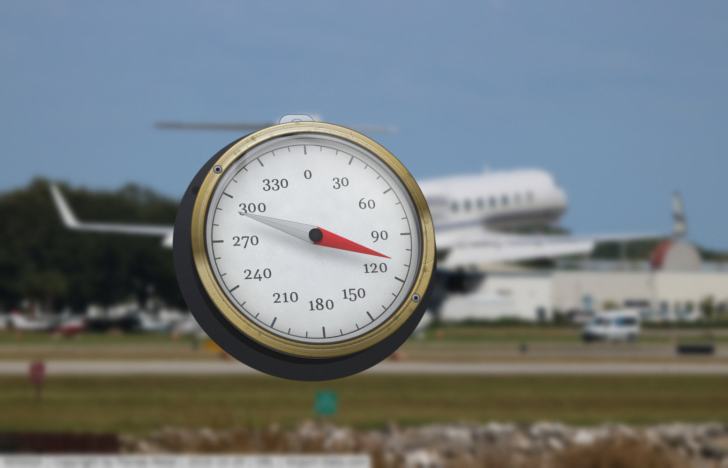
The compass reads 110 °
